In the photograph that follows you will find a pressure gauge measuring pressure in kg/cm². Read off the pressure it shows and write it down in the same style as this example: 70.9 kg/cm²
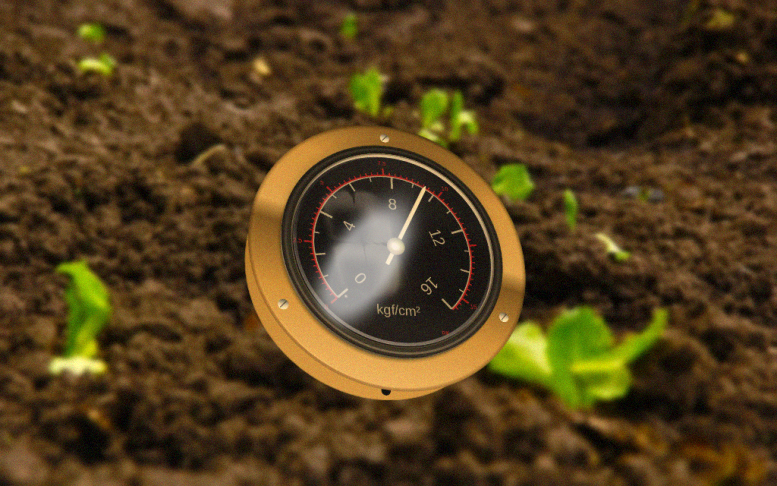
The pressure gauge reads 9.5 kg/cm²
